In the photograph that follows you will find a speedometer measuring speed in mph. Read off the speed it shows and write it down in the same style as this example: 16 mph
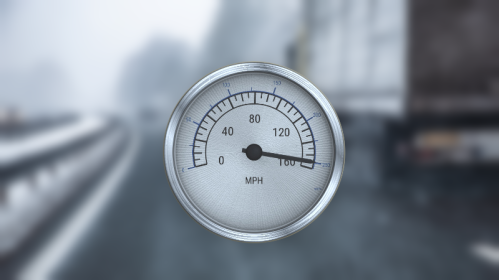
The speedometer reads 155 mph
